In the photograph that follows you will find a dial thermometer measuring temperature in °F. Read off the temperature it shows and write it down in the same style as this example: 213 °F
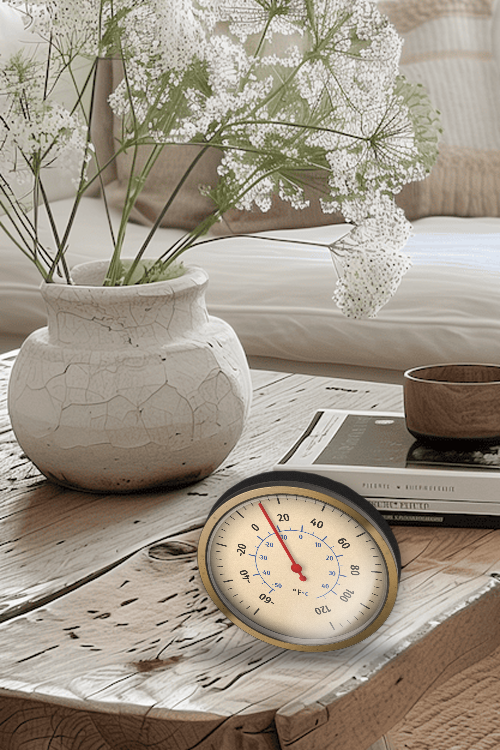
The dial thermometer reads 12 °F
